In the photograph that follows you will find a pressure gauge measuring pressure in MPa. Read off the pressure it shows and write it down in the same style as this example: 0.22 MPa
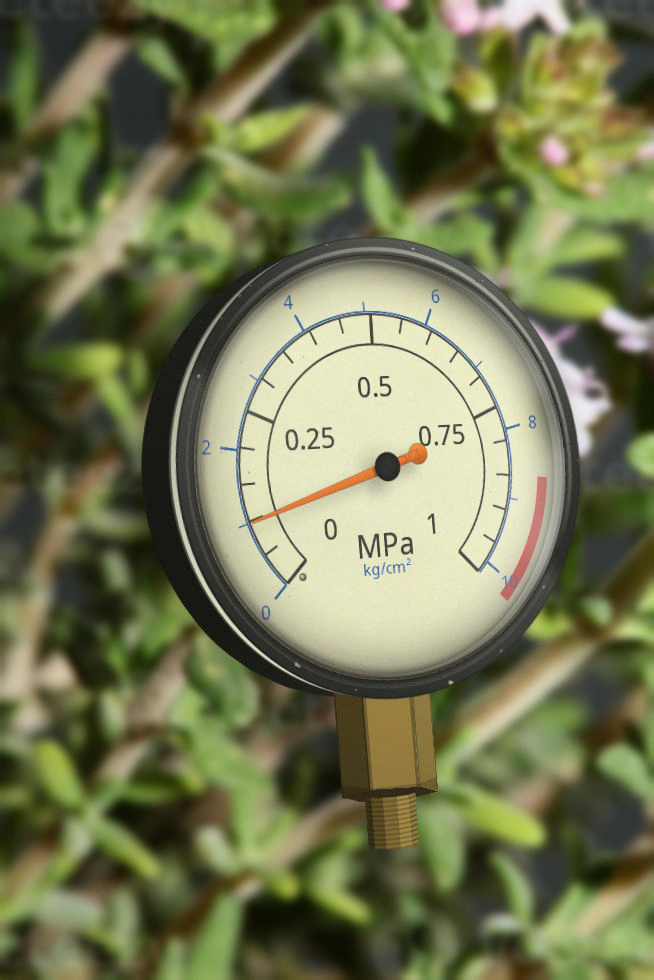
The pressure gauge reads 0.1 MPa
